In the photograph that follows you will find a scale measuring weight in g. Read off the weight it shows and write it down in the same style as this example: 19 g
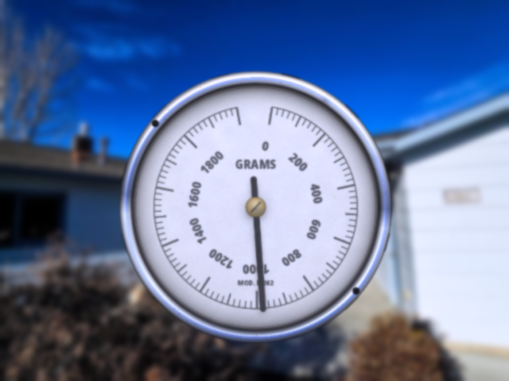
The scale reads 980 g
